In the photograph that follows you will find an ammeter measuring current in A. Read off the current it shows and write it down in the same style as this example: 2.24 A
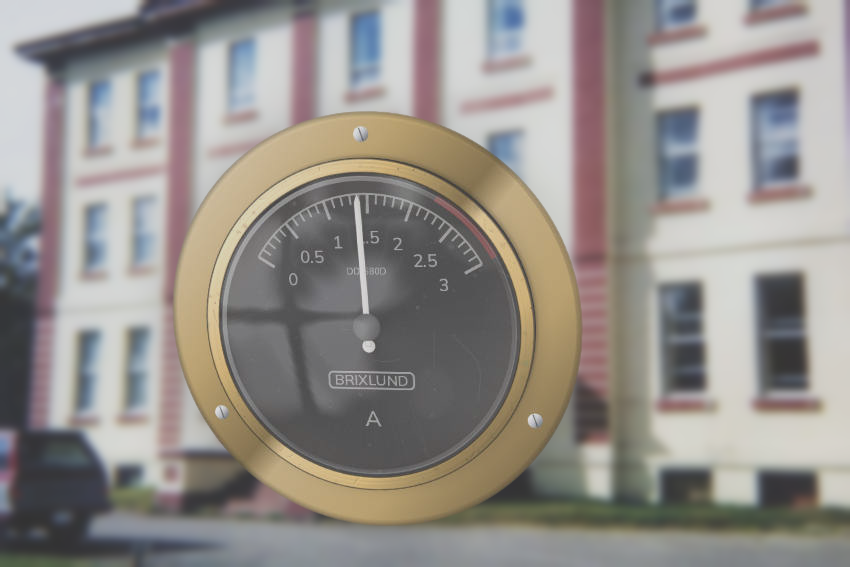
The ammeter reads 1.4 A
